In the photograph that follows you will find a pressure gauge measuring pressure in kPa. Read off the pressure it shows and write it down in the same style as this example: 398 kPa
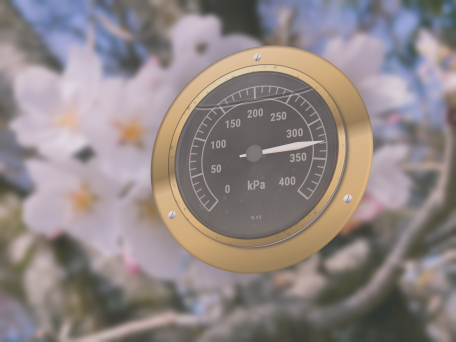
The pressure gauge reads 330 kPa
